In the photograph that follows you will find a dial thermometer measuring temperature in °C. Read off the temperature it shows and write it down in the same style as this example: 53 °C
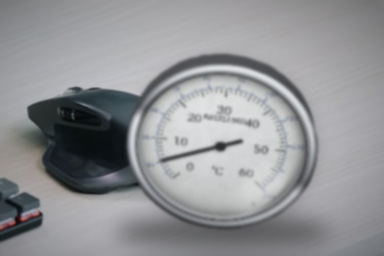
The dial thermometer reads 5 °C
